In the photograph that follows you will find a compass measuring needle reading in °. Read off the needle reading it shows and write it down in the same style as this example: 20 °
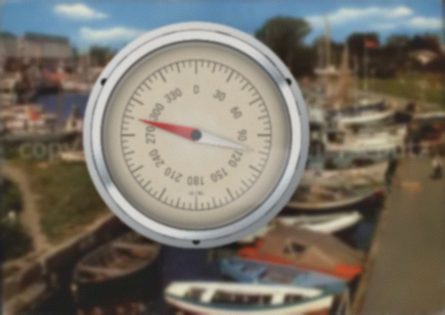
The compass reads 285 °
